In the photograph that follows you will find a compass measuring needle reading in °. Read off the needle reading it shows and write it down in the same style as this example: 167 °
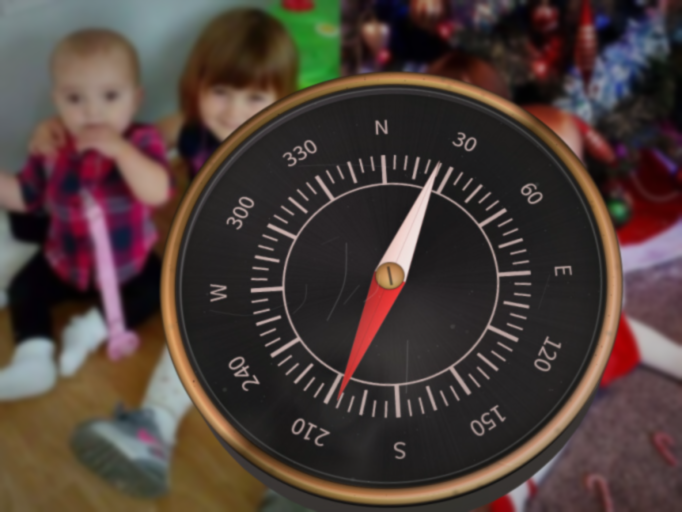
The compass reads 205 °
